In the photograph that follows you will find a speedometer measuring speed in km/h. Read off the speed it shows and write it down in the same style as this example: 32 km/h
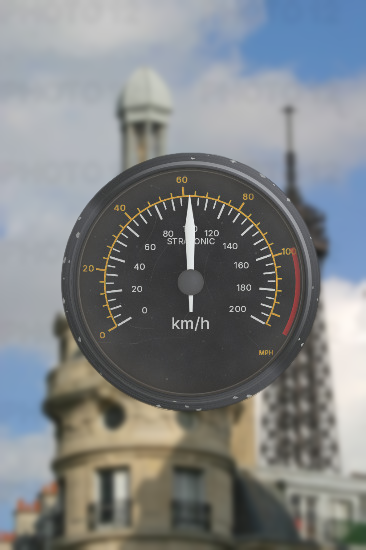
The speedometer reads 100 km/h
